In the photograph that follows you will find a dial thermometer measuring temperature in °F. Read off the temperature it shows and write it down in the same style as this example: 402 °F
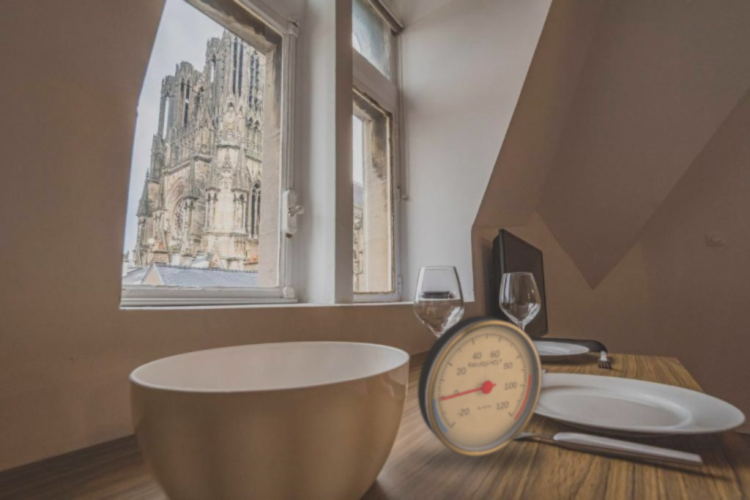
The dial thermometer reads 0 °F
